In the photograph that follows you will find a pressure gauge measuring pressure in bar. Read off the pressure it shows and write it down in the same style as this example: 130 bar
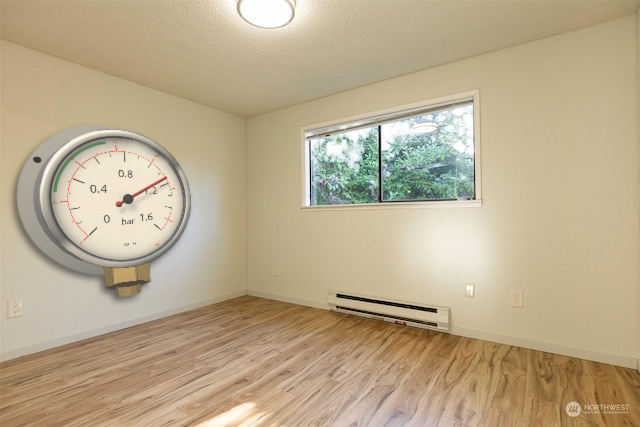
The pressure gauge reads 1.15 bar
